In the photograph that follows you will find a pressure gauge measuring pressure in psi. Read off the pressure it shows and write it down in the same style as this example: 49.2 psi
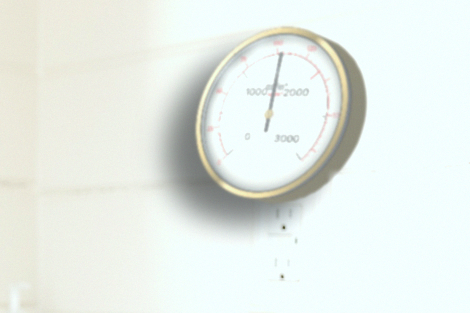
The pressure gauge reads 1500 psi
